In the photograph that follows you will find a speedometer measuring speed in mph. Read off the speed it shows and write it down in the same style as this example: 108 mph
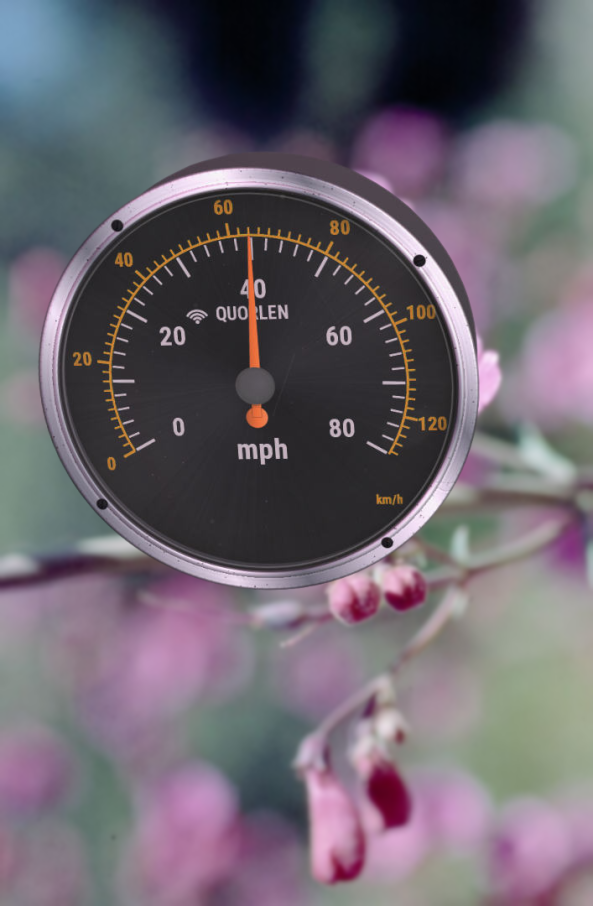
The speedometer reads 40 mph
